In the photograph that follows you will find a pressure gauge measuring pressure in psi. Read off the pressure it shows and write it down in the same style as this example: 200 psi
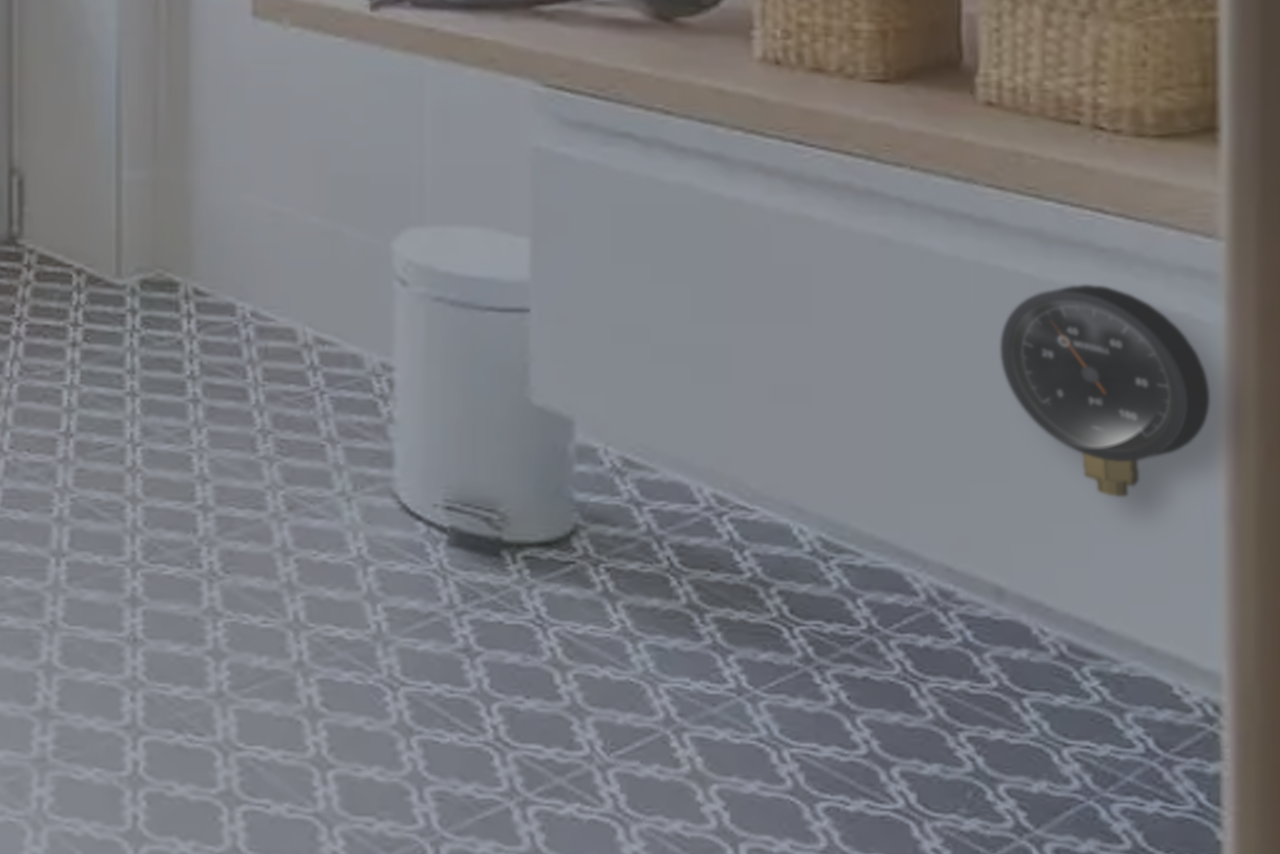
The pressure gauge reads 35 psi
